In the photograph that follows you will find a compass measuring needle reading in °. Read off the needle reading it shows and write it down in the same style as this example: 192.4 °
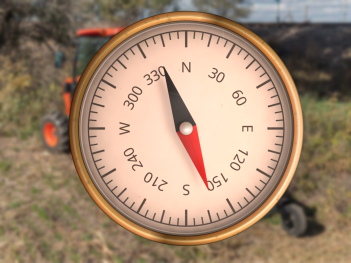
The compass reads 160 °
